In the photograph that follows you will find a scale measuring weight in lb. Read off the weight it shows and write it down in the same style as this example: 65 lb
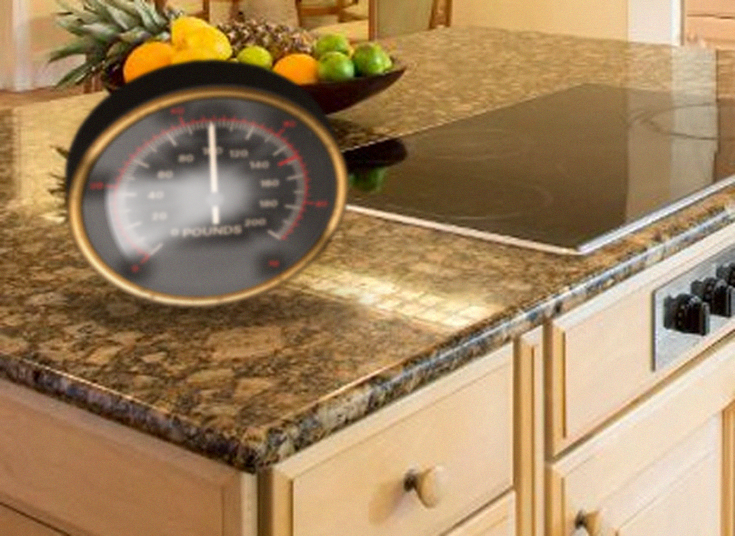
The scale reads 100 lb
